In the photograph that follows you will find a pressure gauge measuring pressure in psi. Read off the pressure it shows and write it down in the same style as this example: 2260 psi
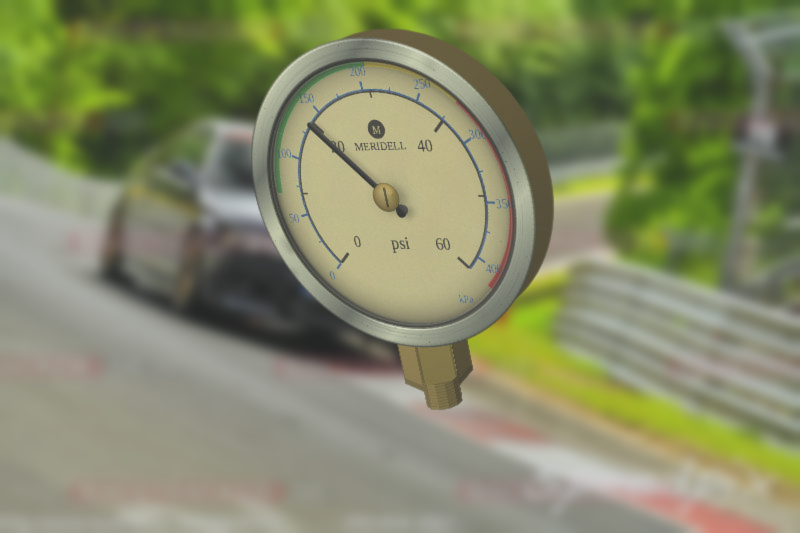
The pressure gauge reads 20 psi
